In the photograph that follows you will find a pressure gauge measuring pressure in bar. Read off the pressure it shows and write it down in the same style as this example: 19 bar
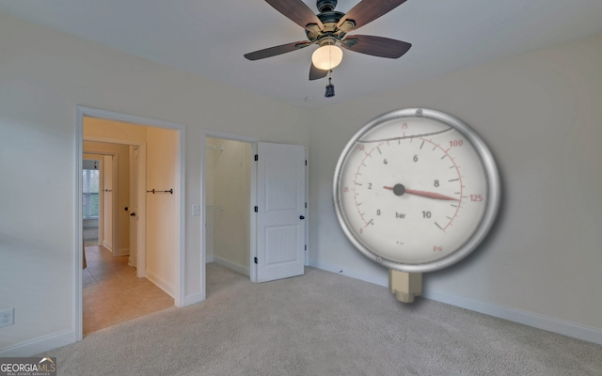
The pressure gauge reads 8.75 bar
